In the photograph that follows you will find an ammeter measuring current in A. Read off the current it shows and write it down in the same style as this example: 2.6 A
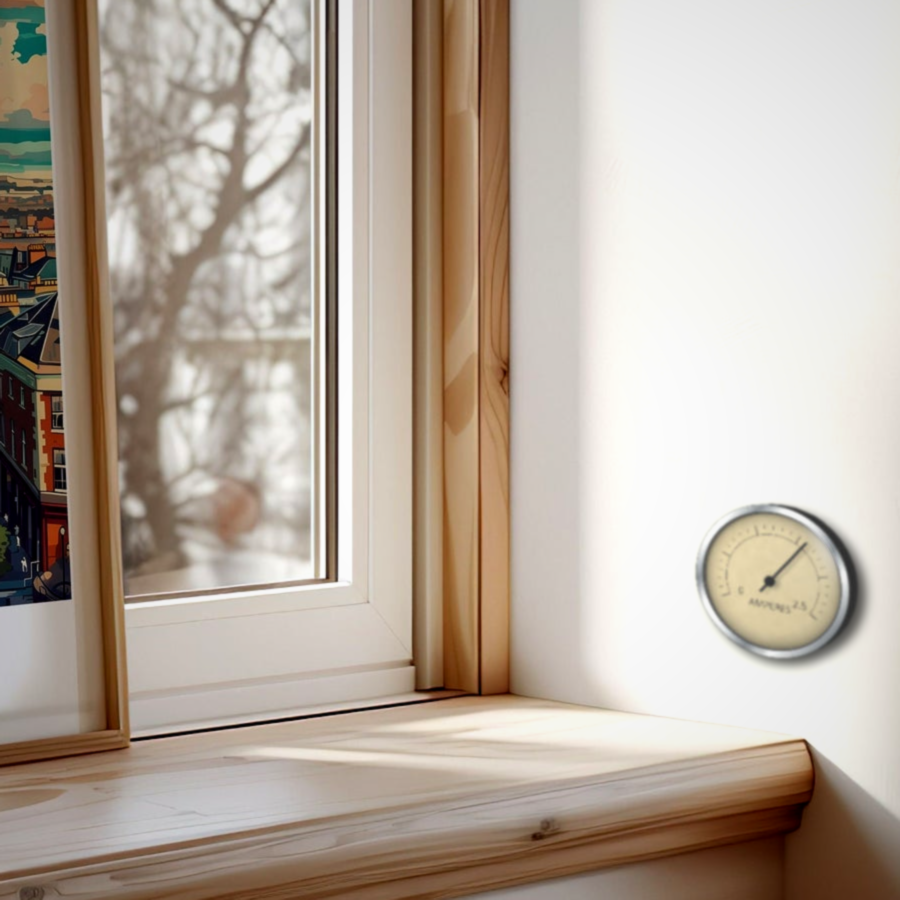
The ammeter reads 1.6 A
